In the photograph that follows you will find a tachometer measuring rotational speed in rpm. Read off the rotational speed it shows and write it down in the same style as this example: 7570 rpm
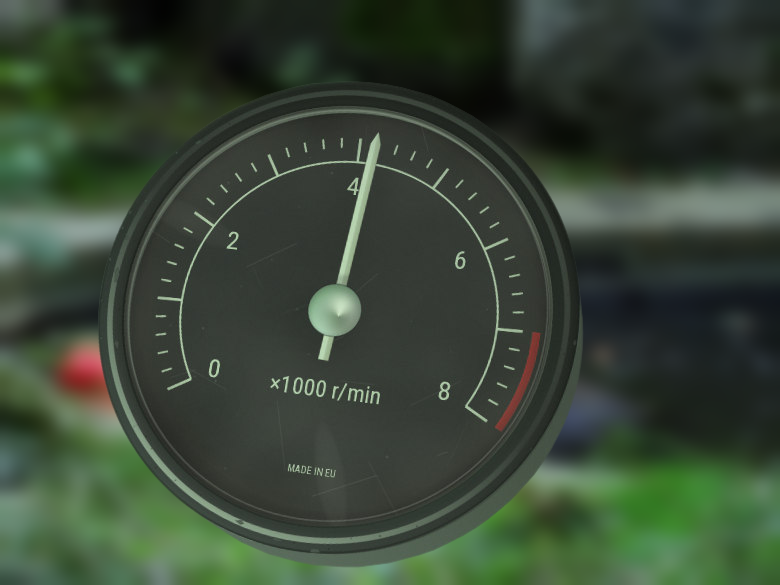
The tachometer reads 4200 rpm
